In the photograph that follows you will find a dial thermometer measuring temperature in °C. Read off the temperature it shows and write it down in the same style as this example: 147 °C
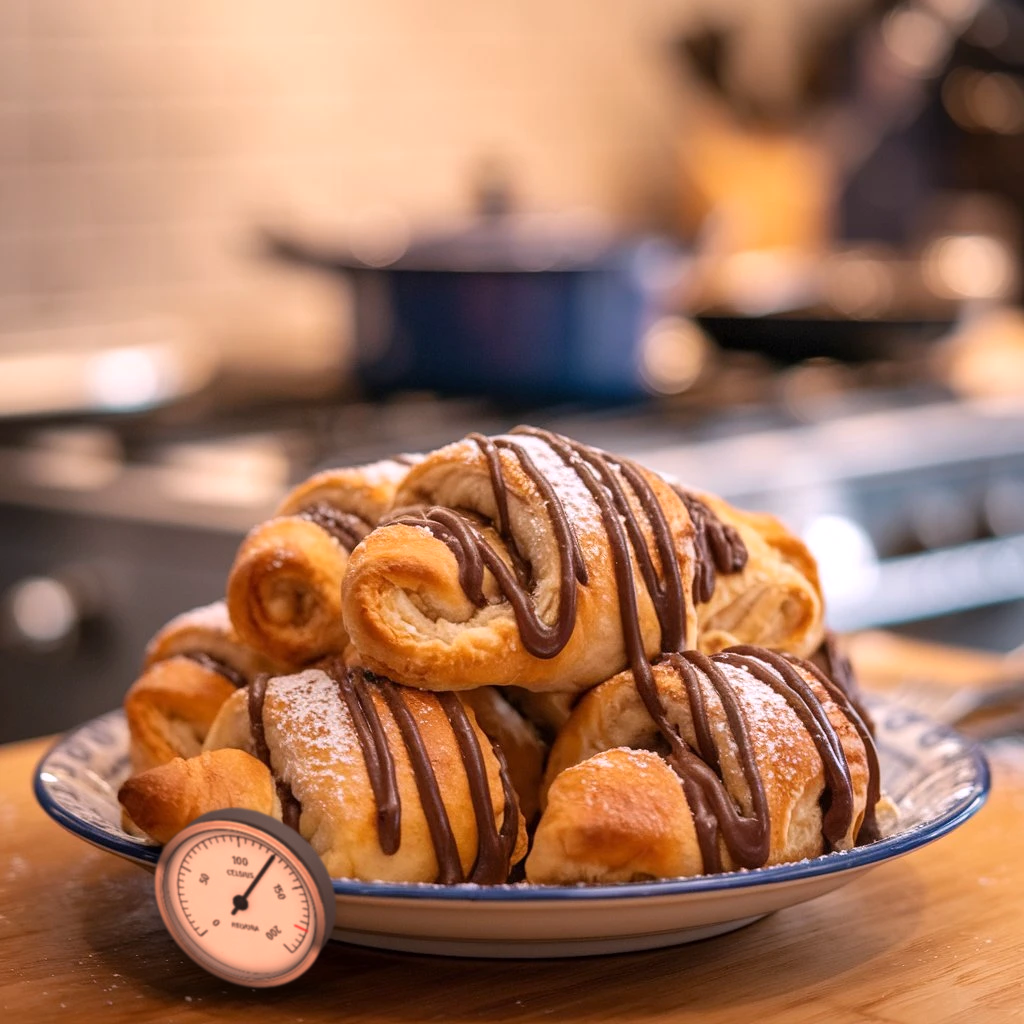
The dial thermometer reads 125 °C
